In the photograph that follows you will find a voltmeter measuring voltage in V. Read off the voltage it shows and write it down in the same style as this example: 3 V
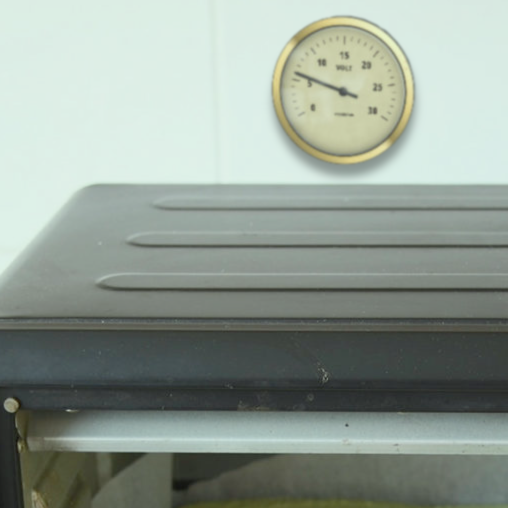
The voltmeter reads 6 V
